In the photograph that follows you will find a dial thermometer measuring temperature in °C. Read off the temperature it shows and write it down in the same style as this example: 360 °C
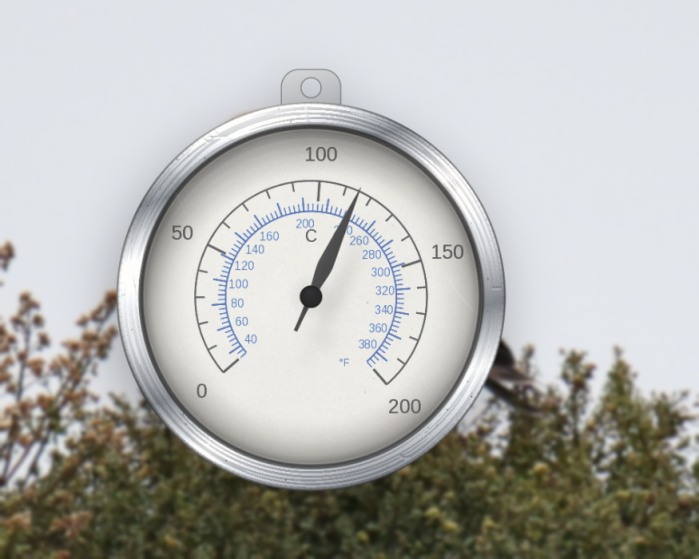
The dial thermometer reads 115 °C
